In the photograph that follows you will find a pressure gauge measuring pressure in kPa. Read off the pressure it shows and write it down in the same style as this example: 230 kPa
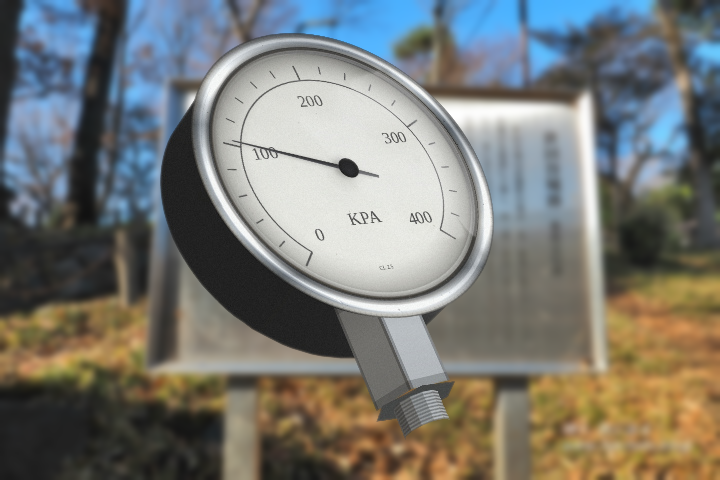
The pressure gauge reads 100 kPa
